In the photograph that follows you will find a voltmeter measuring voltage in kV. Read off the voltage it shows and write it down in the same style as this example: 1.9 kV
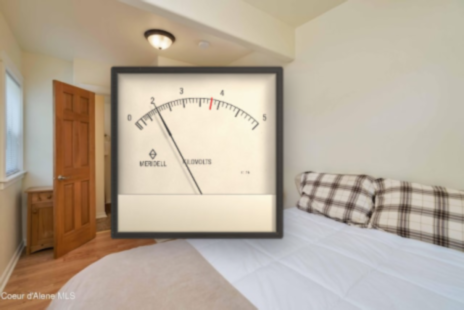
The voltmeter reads 2 kV
